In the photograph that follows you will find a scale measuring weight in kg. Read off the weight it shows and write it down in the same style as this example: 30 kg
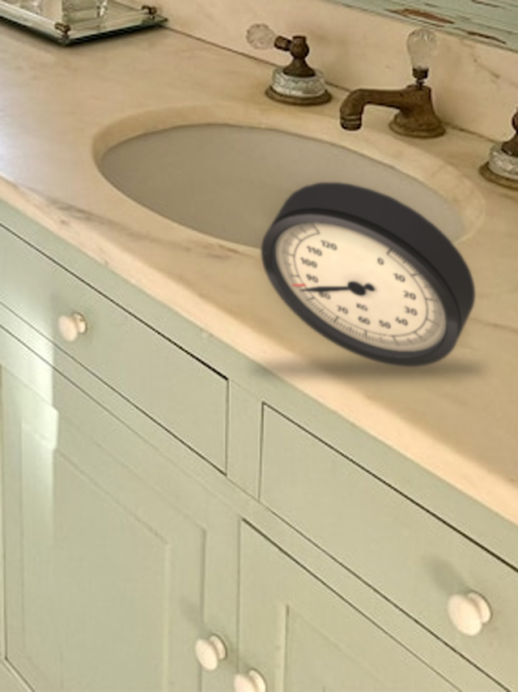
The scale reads 85 kg
